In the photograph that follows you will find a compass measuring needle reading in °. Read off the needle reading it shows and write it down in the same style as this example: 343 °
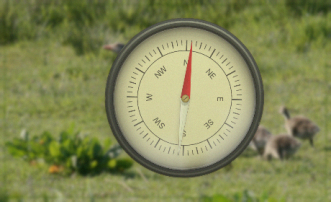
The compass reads 5 °
